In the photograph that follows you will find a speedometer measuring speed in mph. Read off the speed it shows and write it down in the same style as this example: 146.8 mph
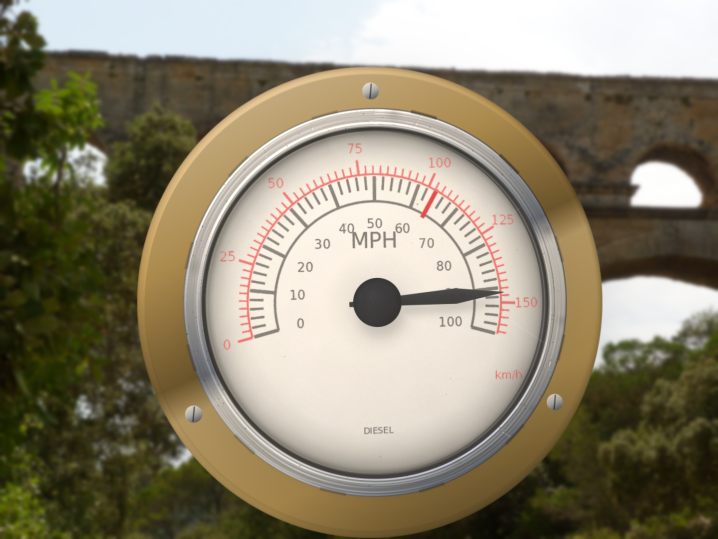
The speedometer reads 91 mph
